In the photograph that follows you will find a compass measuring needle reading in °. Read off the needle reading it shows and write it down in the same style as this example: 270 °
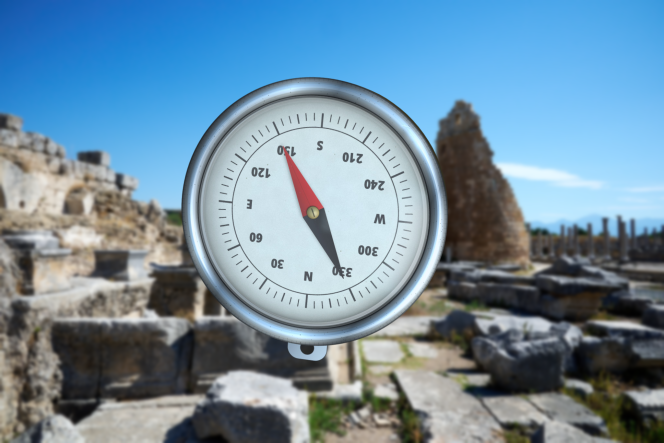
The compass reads 150 °
